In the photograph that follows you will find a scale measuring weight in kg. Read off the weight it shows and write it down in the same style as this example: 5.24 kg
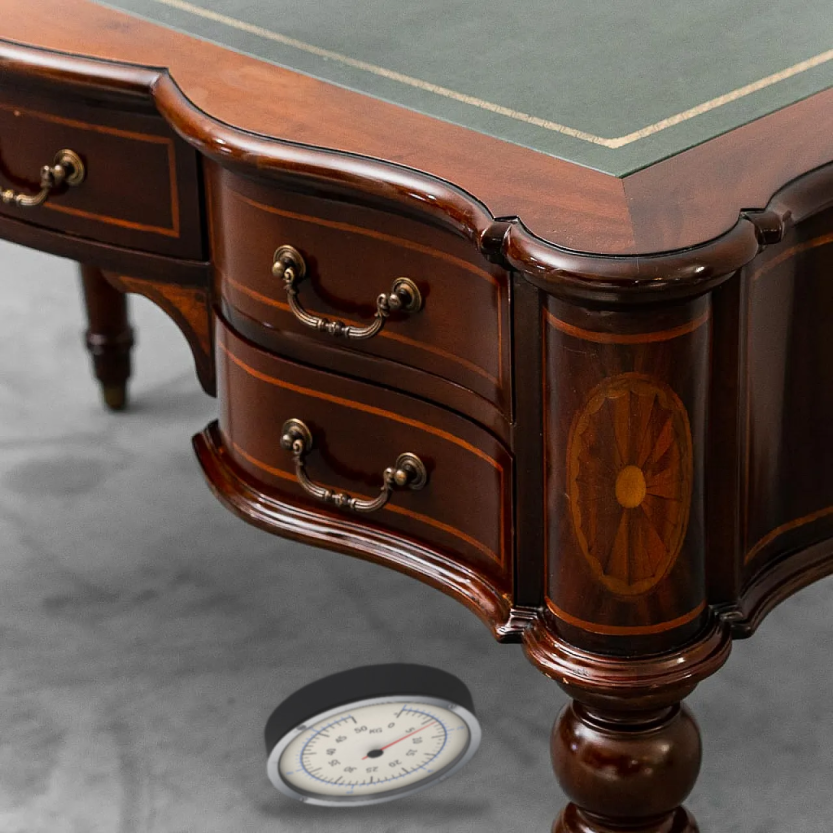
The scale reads 5 kg
